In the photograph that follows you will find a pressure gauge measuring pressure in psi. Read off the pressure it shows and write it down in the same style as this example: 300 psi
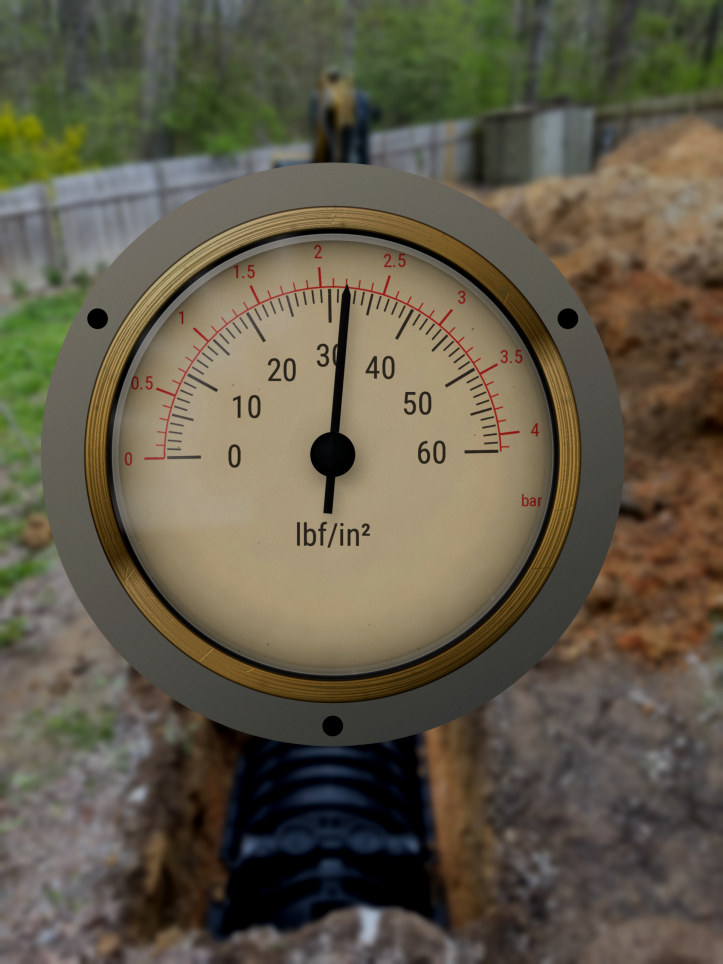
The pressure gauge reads 32 psi
